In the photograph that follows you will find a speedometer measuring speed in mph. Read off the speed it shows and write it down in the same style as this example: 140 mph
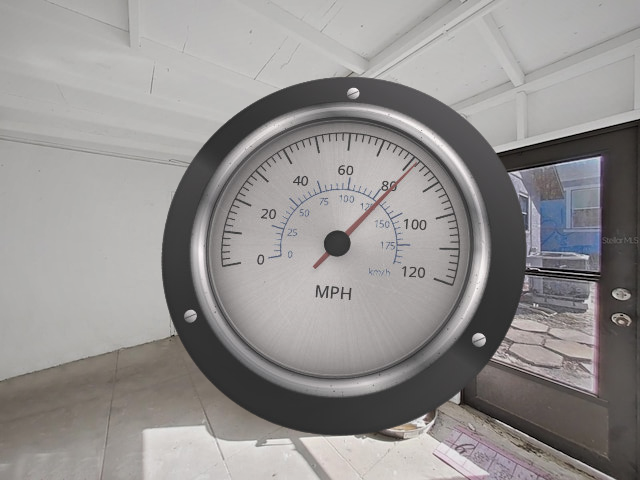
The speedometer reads 82 mph
